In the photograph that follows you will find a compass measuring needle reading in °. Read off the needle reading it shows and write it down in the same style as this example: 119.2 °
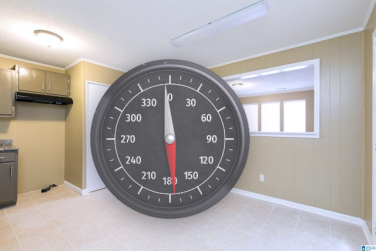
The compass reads 175 °
